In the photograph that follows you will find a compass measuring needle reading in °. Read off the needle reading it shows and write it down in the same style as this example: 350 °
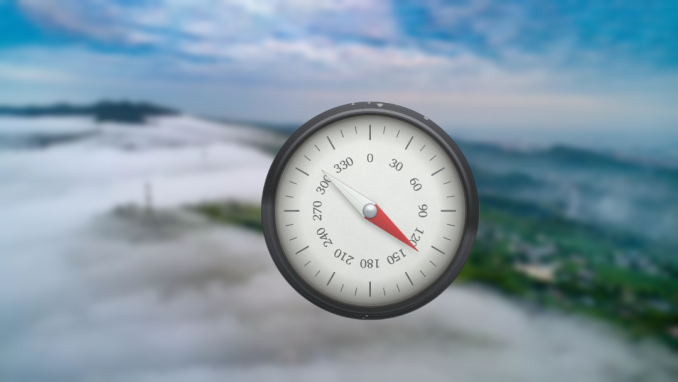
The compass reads 130 °
